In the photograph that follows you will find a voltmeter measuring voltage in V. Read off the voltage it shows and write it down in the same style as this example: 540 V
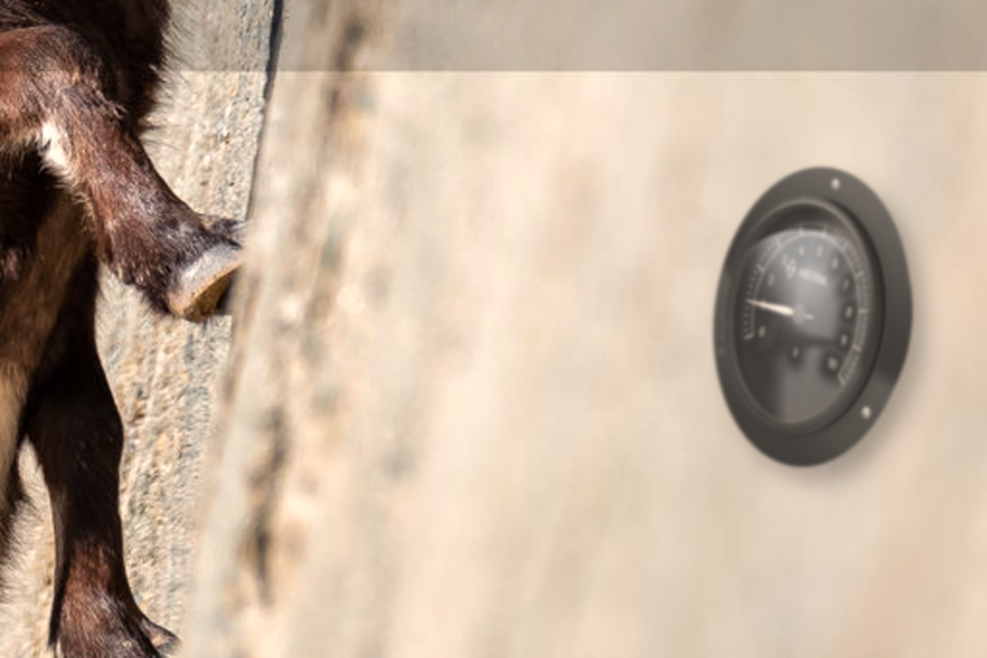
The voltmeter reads 1 V
